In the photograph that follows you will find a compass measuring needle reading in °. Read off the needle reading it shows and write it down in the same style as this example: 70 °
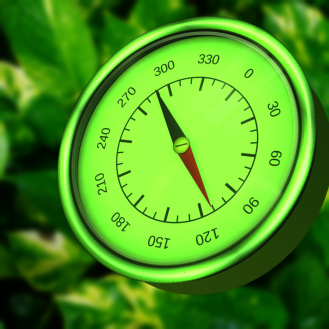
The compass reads 110 °
